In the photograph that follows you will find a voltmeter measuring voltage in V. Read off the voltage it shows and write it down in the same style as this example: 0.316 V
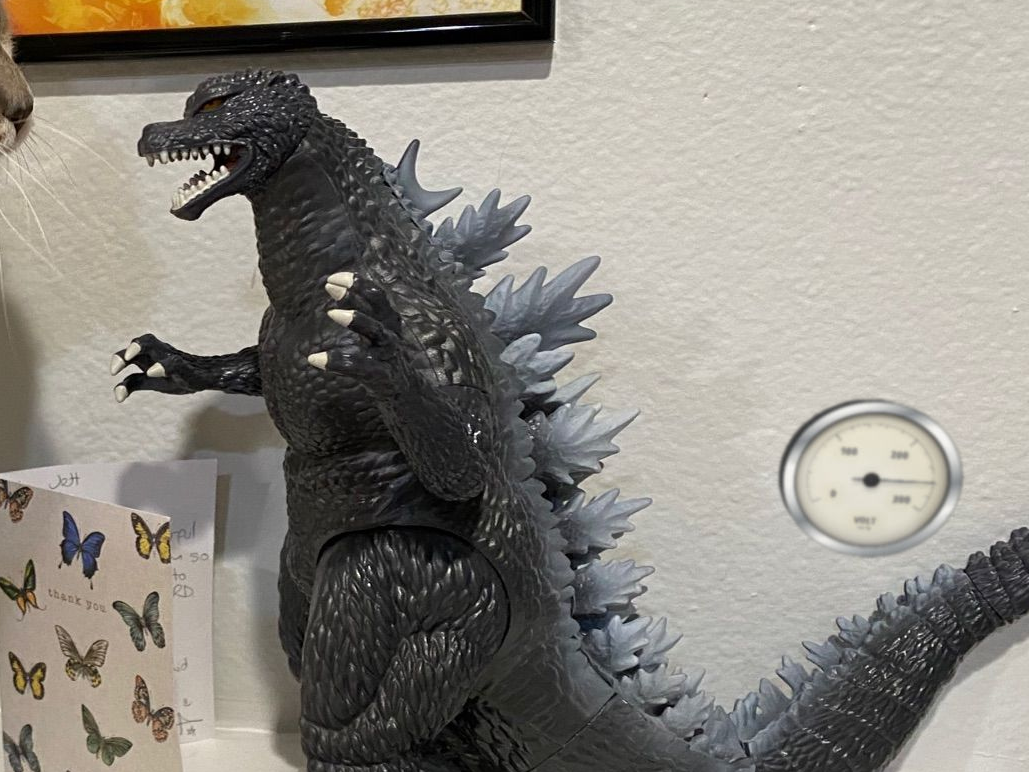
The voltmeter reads 260 V
